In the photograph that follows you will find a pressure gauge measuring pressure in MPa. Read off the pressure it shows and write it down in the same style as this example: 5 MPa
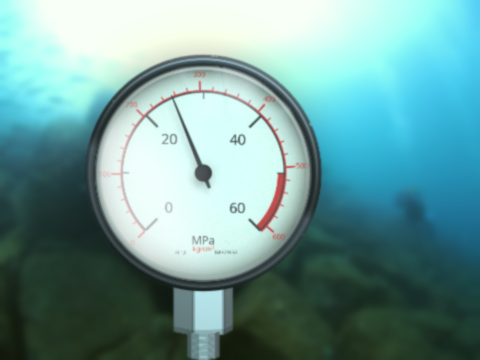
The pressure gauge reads 25 MPa
